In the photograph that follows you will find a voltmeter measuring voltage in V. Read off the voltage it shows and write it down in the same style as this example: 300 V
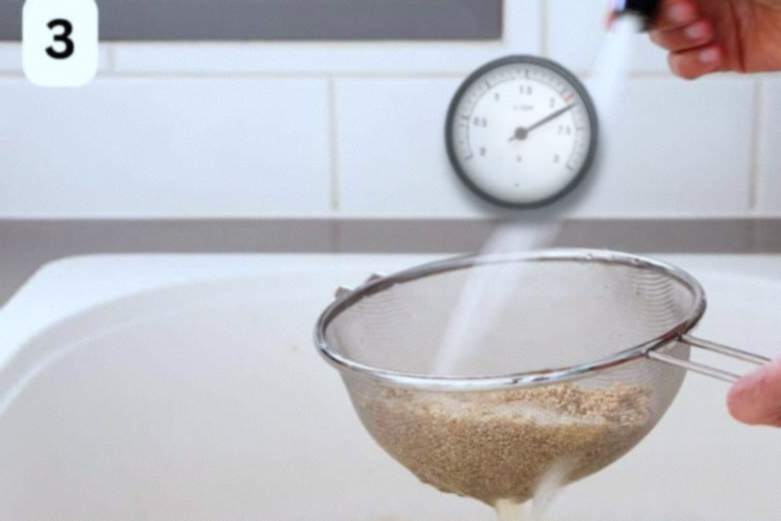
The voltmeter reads 2.2 V
